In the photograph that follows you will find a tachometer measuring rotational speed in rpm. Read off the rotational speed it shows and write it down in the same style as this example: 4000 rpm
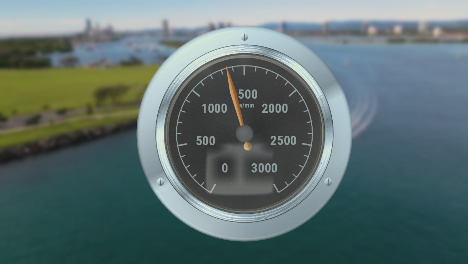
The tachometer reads 1350 rpm
